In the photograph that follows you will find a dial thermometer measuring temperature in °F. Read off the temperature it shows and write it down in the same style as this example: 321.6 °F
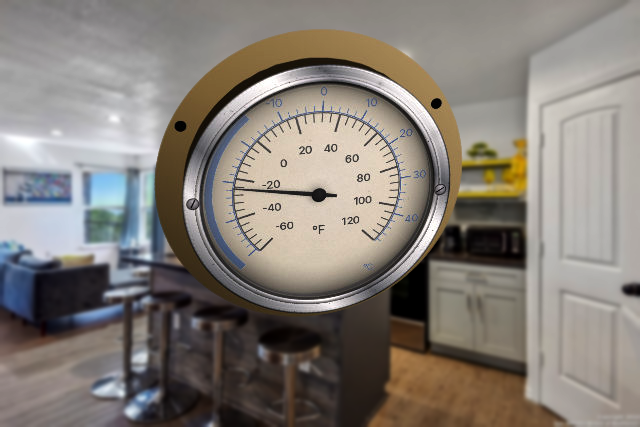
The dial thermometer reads -24 °F
